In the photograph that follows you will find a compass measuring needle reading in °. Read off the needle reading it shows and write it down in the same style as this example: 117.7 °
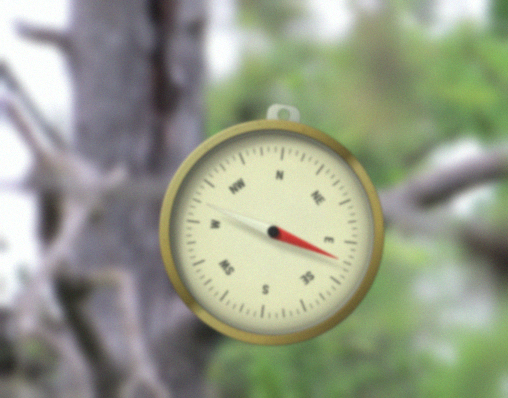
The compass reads 105 °
